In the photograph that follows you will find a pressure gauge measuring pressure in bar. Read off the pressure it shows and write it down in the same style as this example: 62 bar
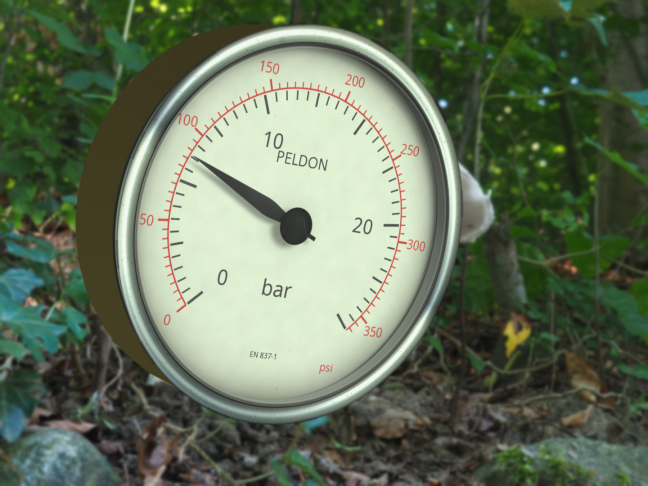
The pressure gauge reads 6 bar
